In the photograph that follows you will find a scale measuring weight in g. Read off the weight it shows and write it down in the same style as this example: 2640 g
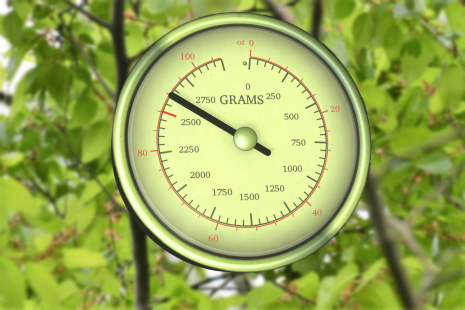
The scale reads 2600 g
